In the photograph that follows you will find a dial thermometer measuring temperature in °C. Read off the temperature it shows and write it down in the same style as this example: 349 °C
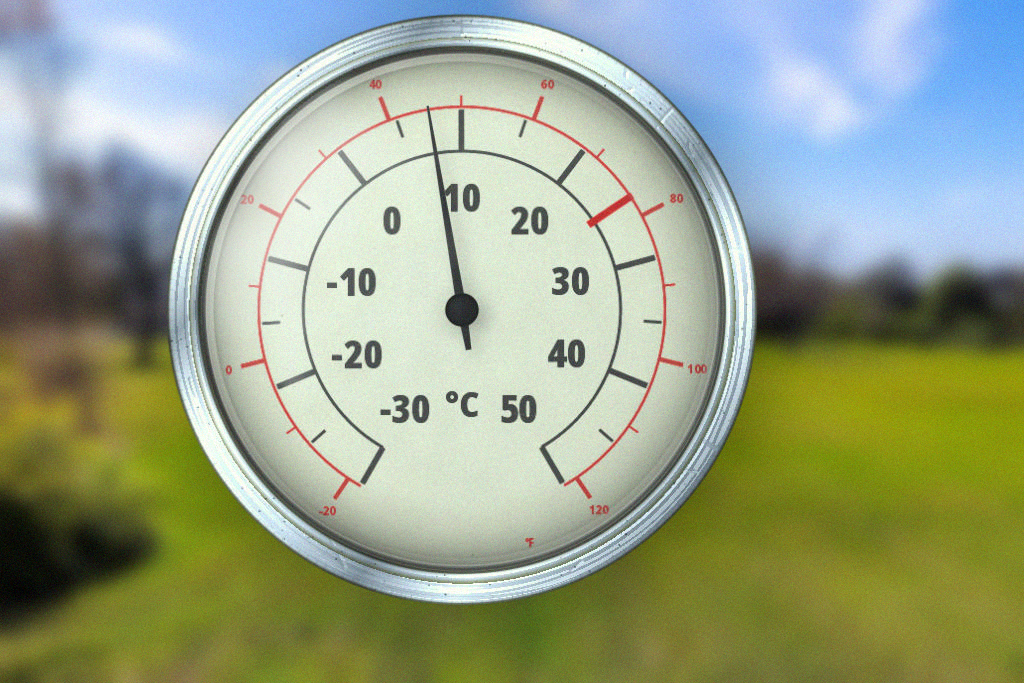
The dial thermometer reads 7.5 °C
